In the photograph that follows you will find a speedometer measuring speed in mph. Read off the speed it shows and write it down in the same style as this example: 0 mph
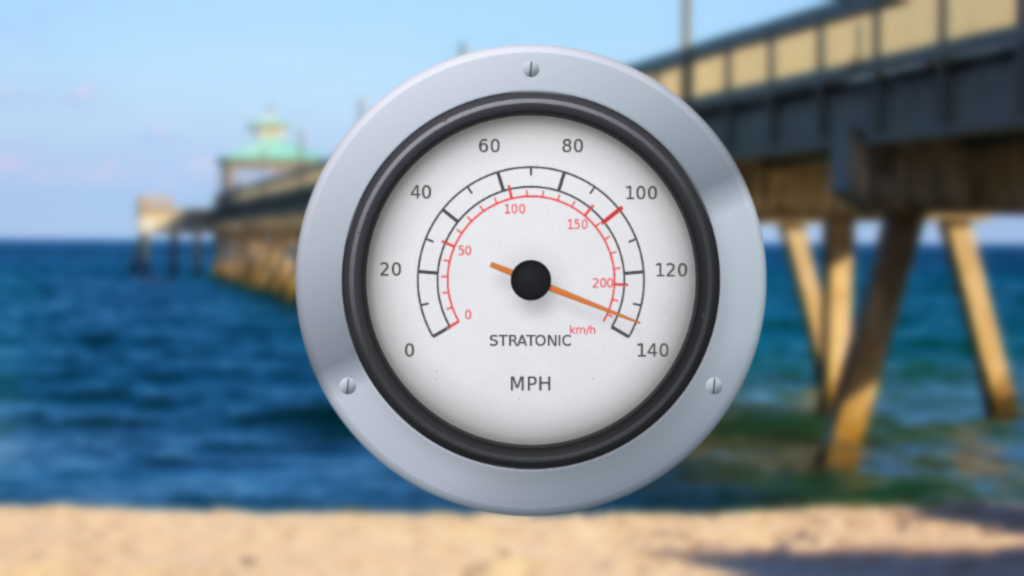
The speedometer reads 135 mph
